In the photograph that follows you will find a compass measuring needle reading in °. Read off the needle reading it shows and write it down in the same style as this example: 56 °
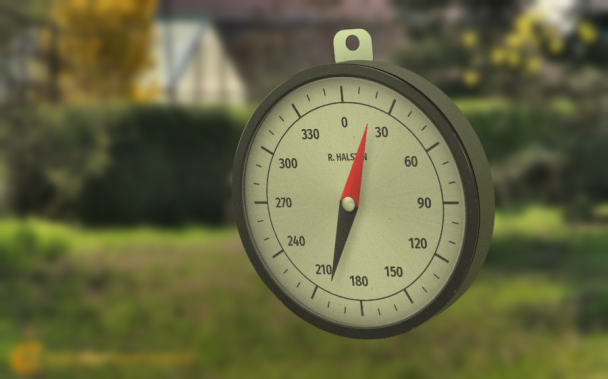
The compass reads 20 °
